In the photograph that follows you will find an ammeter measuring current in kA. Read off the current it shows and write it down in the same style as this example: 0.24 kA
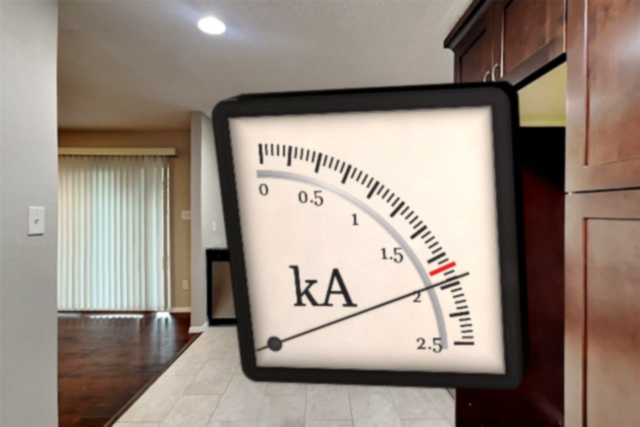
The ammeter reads 1.95 kA
